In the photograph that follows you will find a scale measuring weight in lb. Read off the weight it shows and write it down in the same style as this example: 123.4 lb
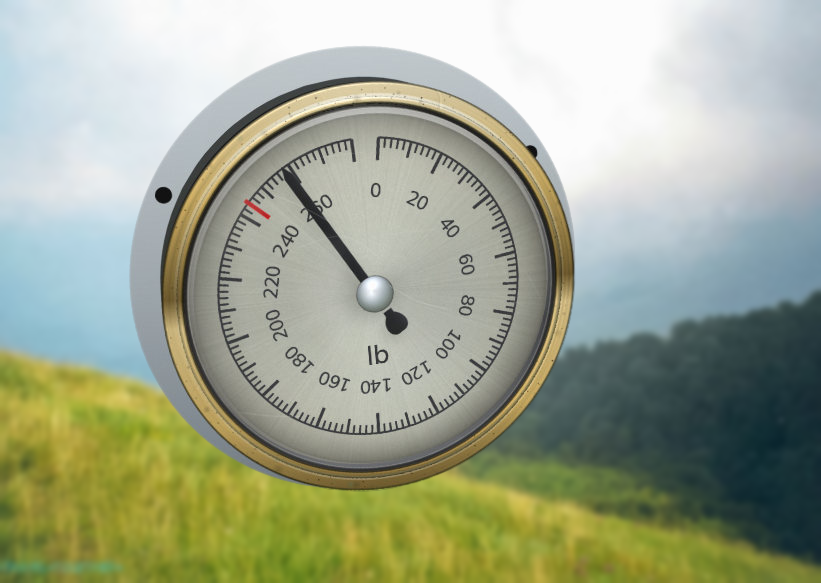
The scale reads 258 lb
